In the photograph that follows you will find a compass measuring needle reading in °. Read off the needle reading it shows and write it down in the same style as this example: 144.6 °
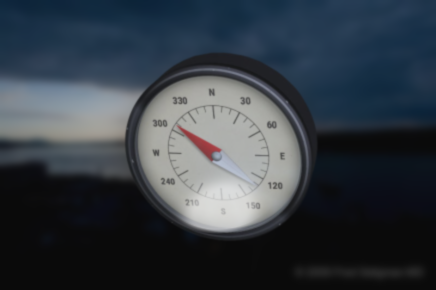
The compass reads 310 °
